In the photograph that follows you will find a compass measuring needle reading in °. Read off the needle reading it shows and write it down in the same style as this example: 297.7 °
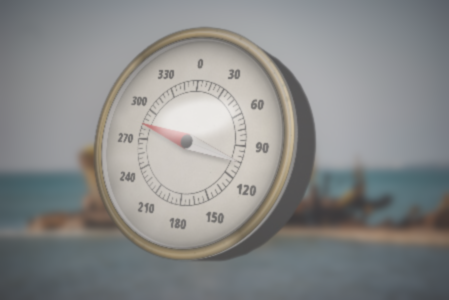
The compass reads 285 °
